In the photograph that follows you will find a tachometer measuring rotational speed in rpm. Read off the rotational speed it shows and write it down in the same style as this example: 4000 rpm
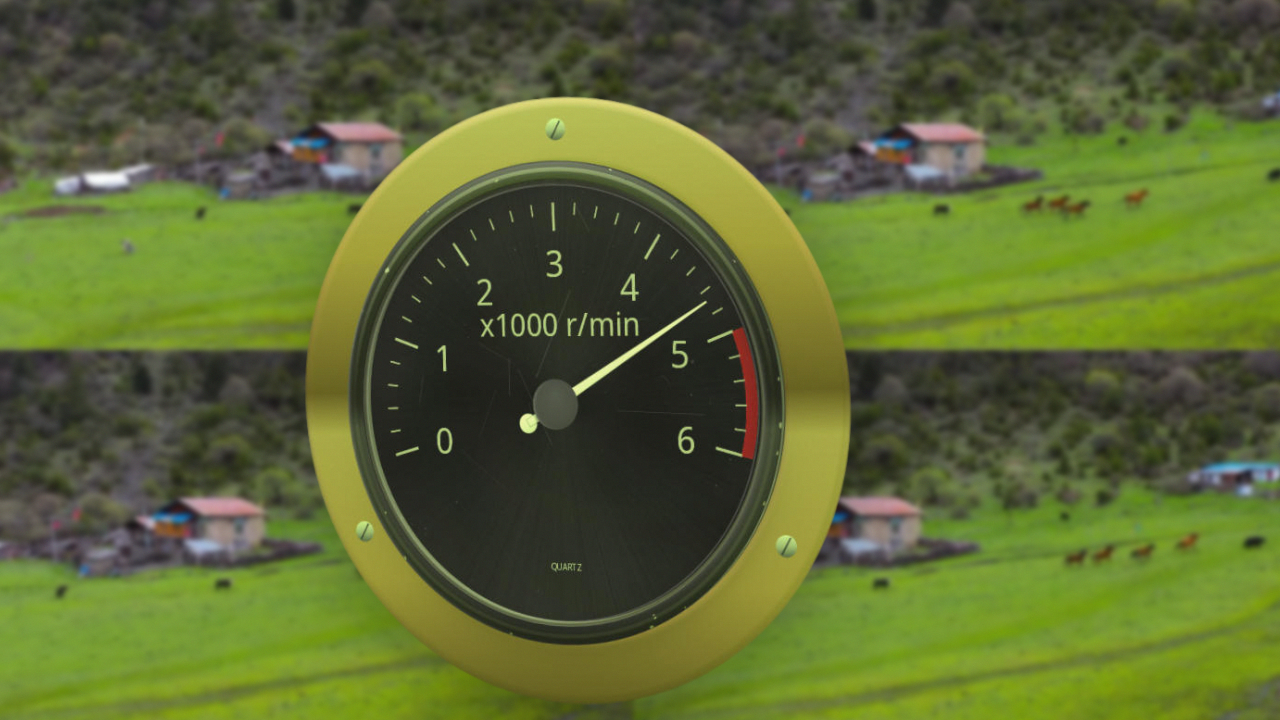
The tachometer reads 4700 rpm
